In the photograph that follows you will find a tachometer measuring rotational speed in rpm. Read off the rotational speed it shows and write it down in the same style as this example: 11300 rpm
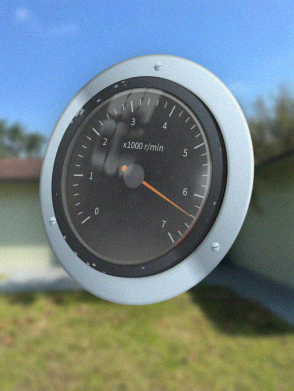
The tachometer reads 6400 rpm
